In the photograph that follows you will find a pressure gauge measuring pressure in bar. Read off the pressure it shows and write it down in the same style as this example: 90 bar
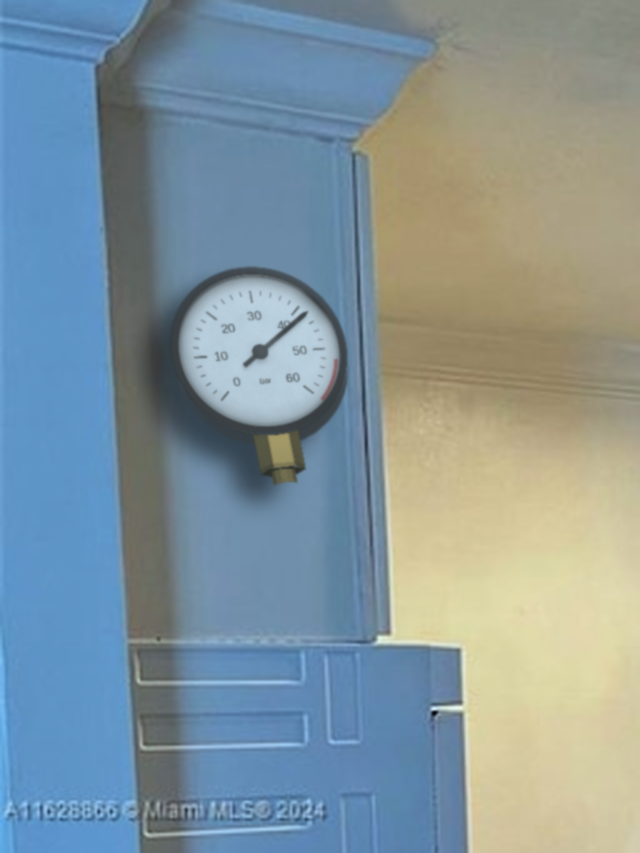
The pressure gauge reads 42 bar
